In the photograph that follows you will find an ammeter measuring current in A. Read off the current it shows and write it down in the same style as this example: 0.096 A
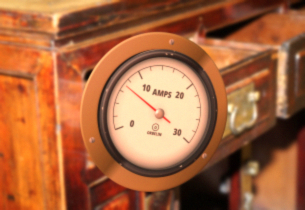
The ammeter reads 7 A
